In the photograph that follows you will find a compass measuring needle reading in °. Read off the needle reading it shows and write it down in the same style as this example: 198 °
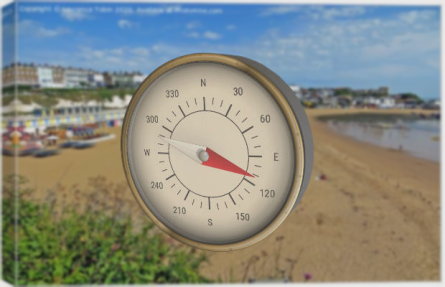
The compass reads 110 °
